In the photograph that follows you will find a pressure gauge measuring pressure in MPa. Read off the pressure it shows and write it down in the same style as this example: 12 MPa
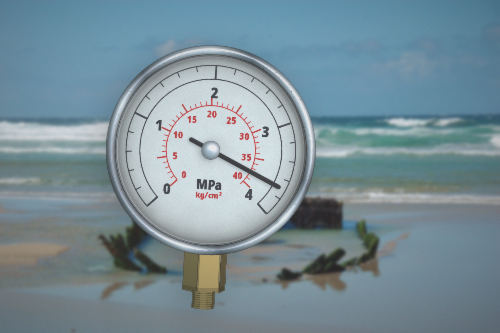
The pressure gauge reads 3.7 MPa
